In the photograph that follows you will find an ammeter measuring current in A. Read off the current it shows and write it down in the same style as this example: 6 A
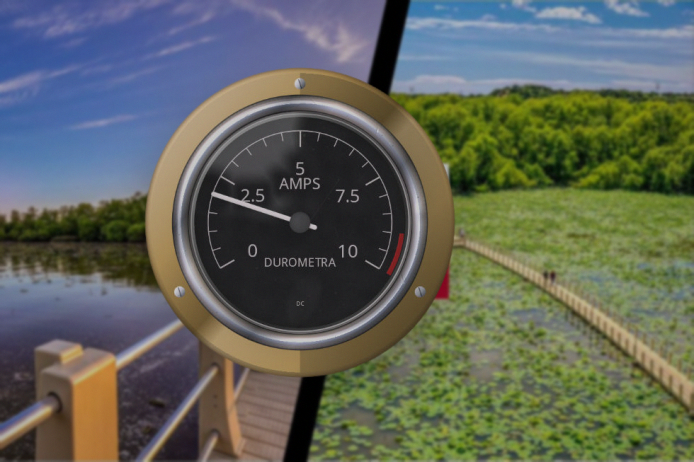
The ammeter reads 2 A
